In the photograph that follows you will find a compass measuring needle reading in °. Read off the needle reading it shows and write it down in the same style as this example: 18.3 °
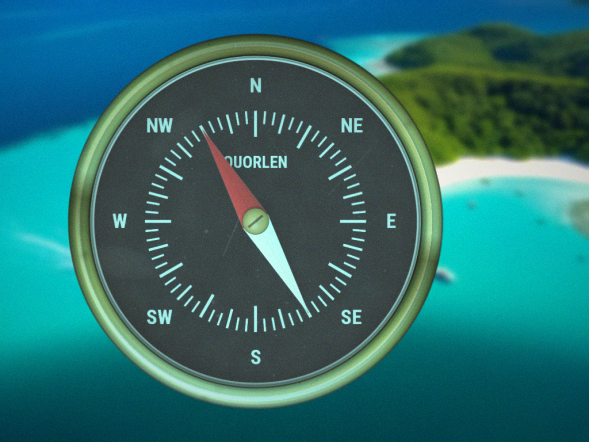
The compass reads 330 °
